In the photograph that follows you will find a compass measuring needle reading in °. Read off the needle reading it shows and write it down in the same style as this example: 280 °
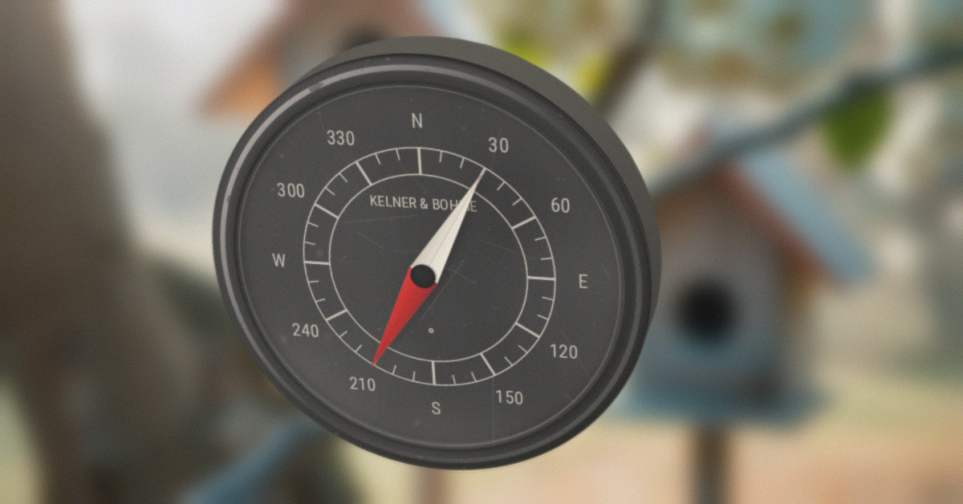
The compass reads 210 °
